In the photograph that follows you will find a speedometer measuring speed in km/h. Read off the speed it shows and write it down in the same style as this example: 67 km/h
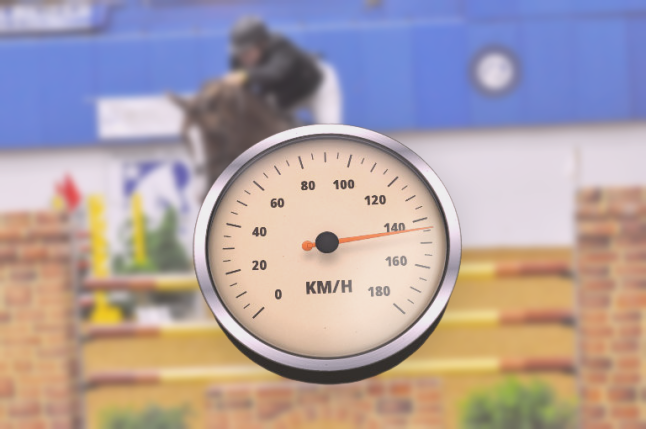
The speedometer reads 145 km/h
